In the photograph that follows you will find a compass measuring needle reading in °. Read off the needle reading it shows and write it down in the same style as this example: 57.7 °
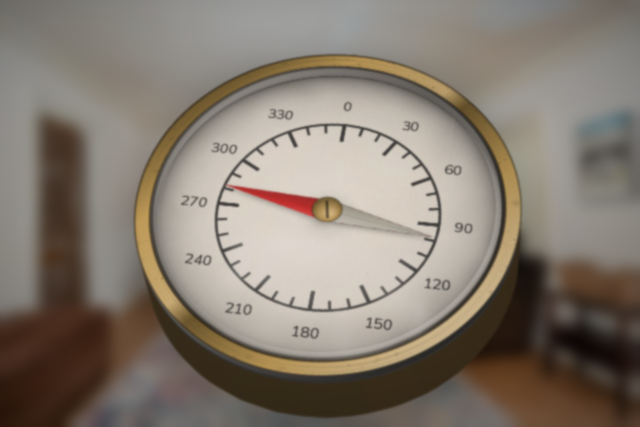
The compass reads 280 °
